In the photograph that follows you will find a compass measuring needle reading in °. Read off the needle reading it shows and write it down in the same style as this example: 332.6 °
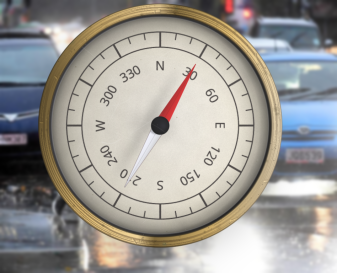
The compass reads 30 °
